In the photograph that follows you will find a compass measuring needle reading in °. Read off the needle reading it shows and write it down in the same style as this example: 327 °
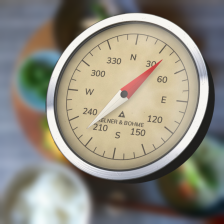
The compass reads 40 °
